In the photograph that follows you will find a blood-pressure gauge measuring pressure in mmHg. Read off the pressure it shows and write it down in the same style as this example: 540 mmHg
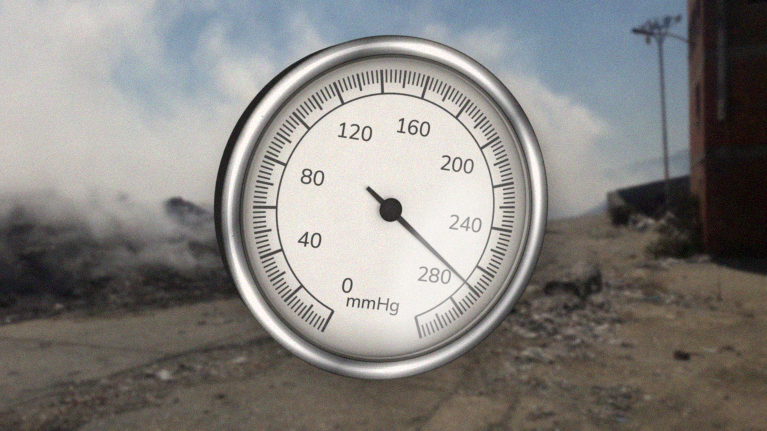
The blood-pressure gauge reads 270 mmHg
